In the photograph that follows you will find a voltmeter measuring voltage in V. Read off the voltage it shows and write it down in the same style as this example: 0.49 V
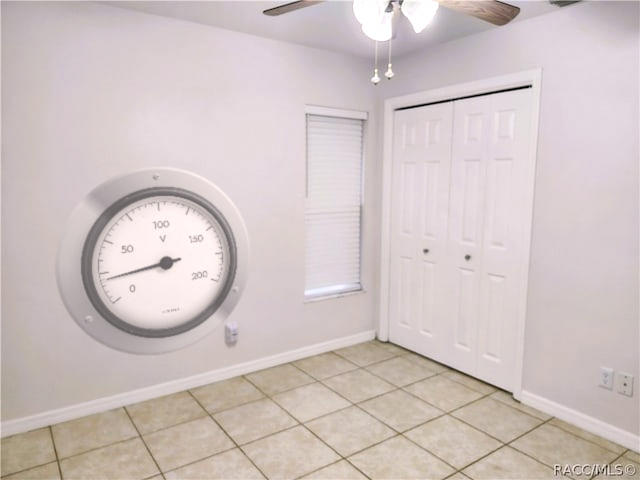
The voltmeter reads 20 V
